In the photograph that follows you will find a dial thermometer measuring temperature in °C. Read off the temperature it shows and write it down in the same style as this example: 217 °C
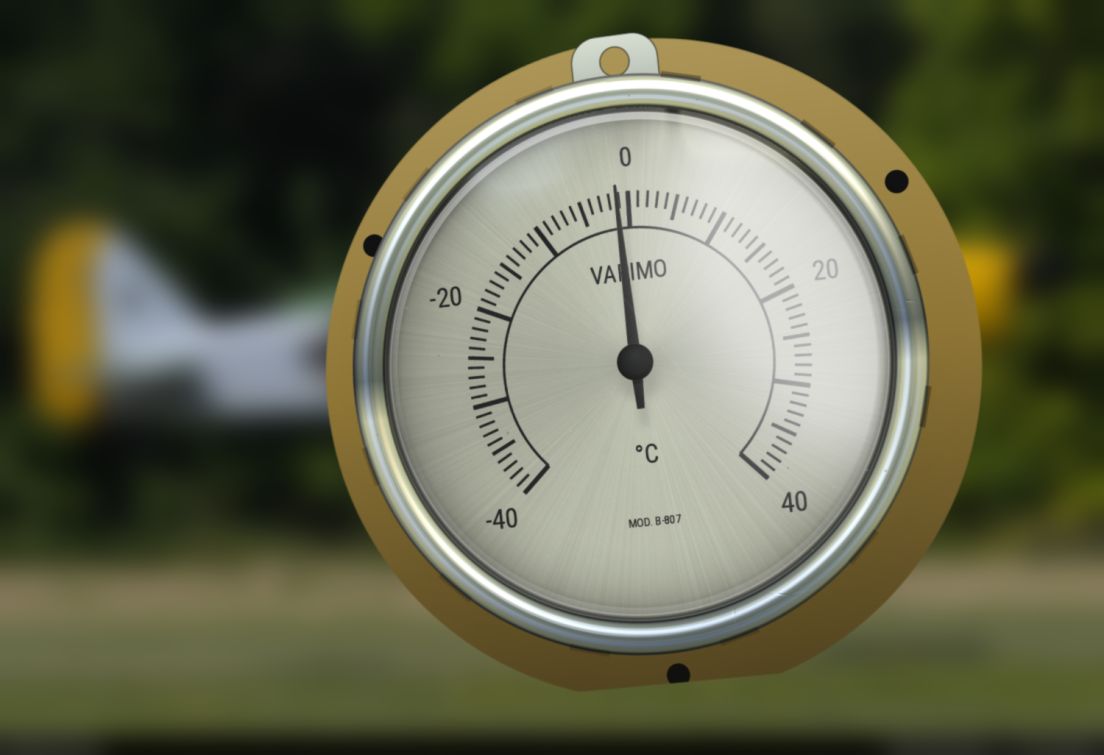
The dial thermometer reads -1 °C
